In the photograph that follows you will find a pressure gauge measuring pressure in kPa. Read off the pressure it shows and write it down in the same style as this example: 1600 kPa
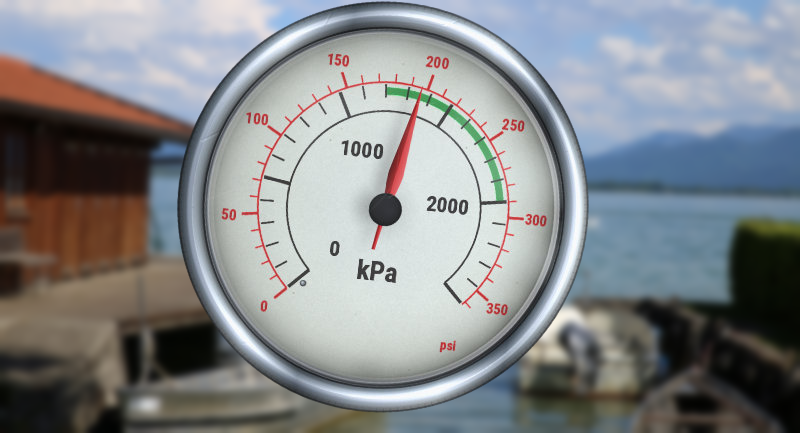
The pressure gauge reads 1350 kPa
